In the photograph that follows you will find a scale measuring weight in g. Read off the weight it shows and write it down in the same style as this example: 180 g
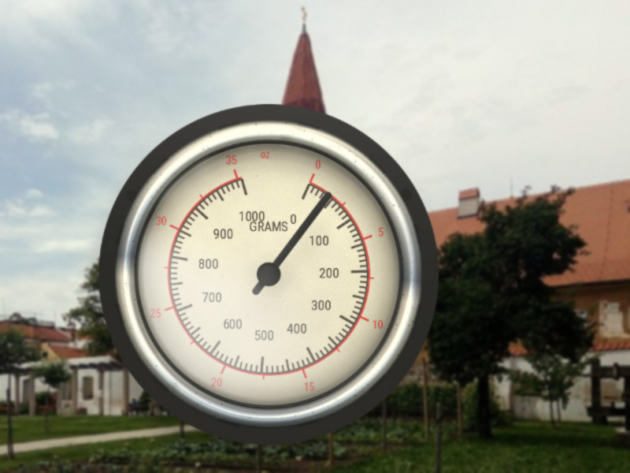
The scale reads 40 g
